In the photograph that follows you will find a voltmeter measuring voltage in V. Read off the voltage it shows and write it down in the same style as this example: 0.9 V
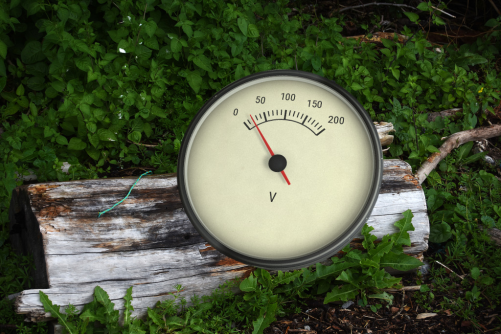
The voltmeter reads 20 V
